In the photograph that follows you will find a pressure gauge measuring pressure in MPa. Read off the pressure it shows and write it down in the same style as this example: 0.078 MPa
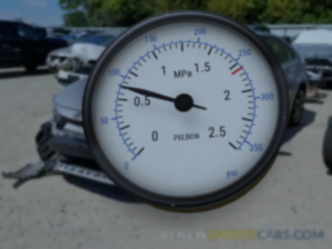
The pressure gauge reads 0.6 MPa
